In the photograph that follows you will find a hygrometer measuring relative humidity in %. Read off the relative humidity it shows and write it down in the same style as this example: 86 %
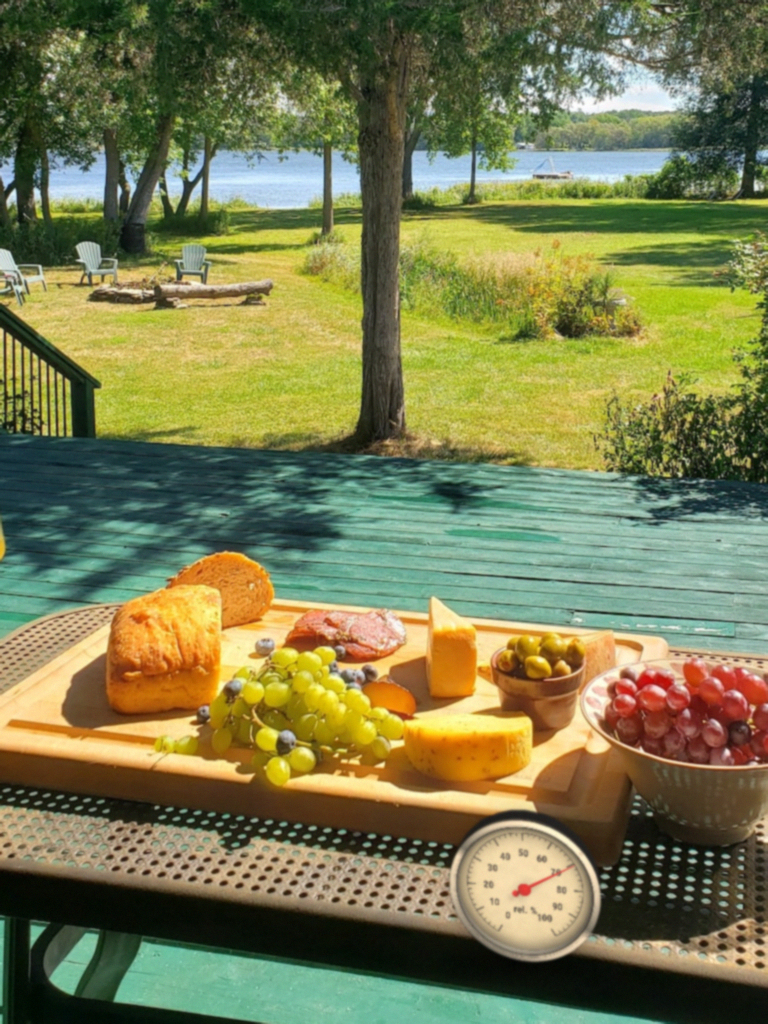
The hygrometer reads 70 %
